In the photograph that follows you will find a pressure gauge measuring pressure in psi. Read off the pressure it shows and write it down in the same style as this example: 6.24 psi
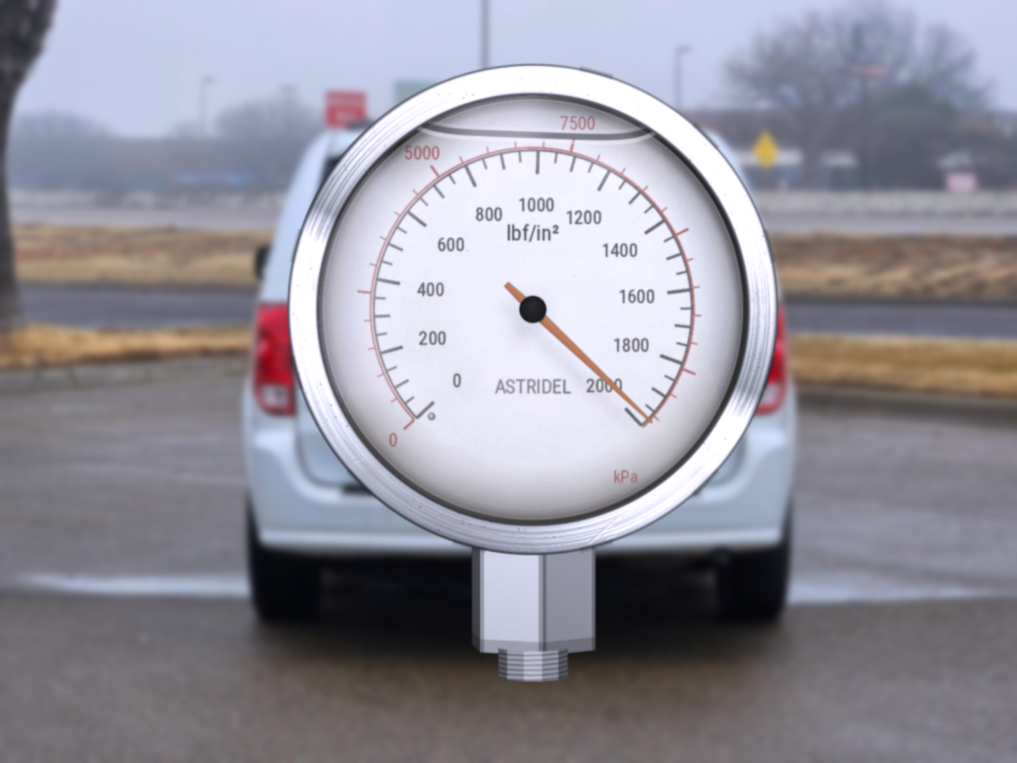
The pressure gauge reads 1975 psi
